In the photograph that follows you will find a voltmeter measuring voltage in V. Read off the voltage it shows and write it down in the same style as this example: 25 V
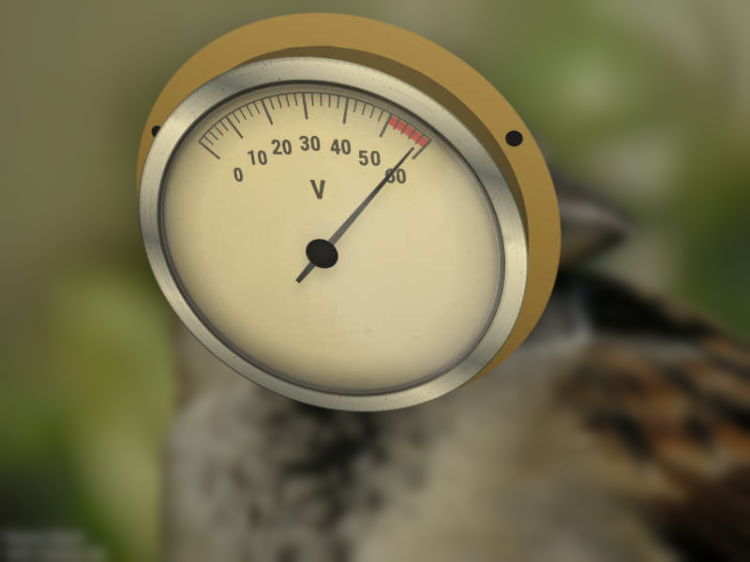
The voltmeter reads 58 V
